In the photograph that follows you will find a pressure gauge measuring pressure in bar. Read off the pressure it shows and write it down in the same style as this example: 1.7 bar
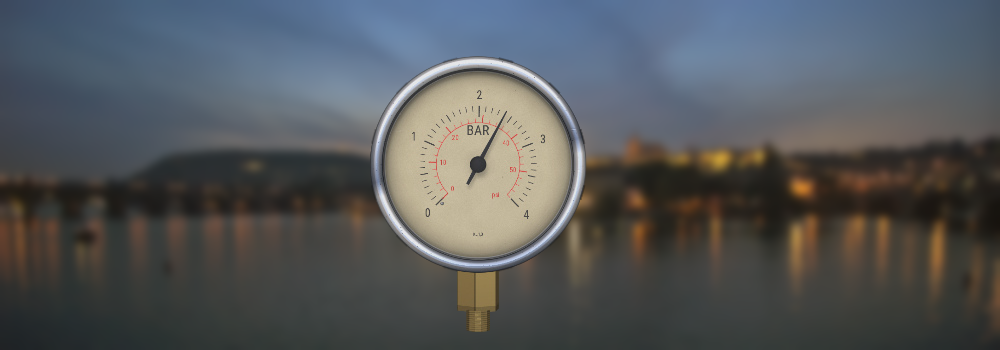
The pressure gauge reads 2.4 bar
